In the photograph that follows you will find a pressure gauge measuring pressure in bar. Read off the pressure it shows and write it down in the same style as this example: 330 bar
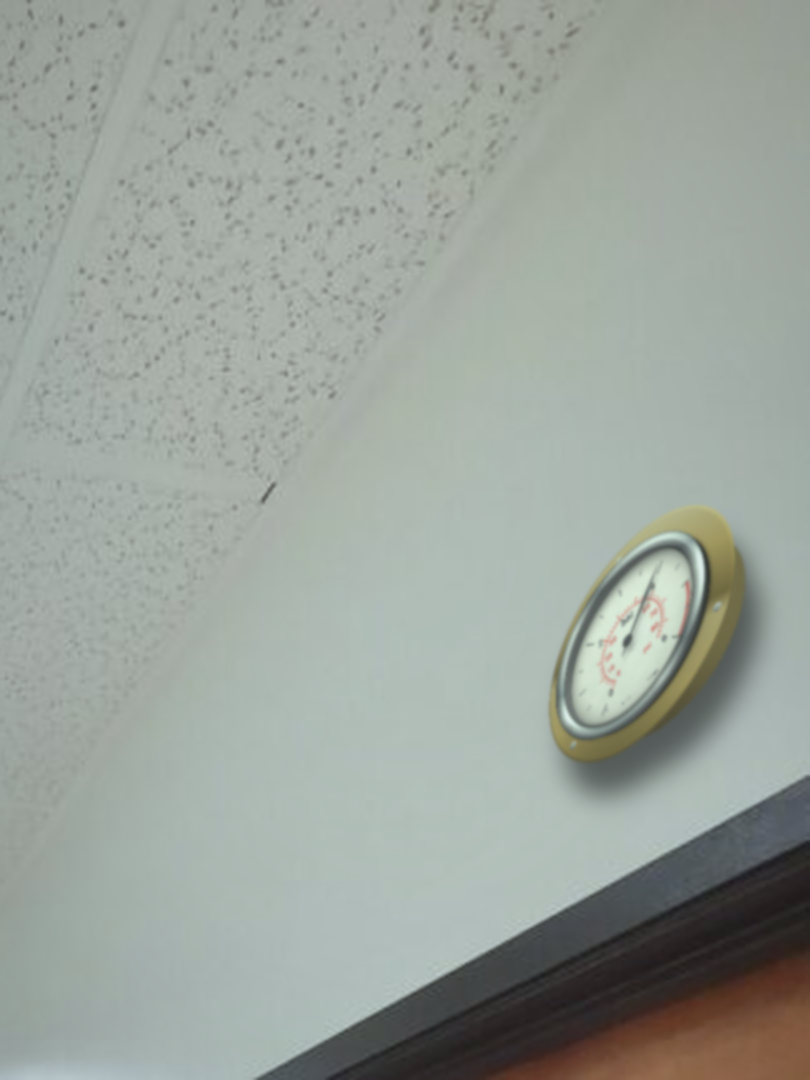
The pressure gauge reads 4 bar
